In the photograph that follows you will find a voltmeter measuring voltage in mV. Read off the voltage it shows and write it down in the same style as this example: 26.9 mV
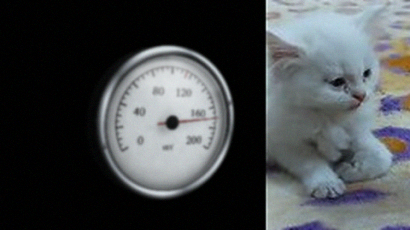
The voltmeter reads 170 mV
